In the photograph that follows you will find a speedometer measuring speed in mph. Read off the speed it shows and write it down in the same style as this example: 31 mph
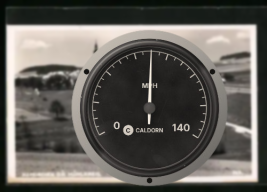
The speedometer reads 70 mph
